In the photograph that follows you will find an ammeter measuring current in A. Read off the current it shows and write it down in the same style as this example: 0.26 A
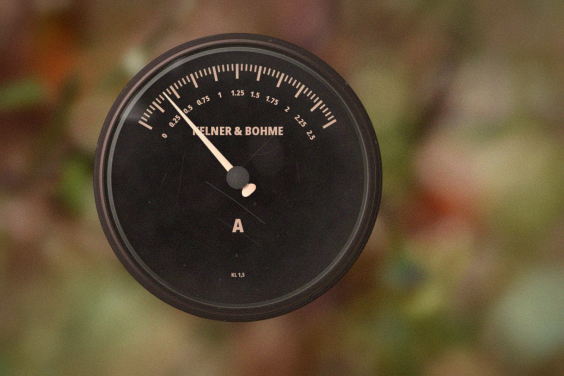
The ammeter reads 0.4 A
